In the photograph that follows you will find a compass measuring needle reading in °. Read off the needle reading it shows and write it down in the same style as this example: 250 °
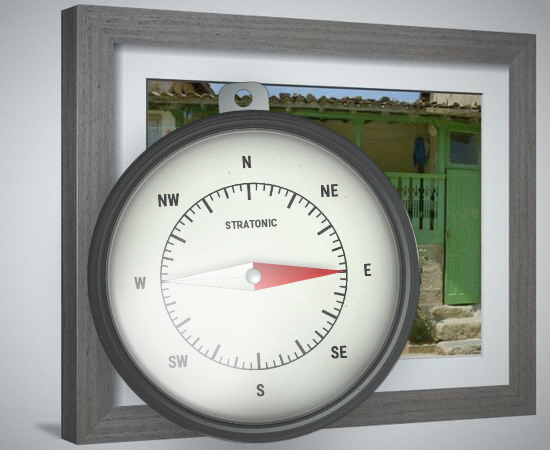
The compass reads 90 °
